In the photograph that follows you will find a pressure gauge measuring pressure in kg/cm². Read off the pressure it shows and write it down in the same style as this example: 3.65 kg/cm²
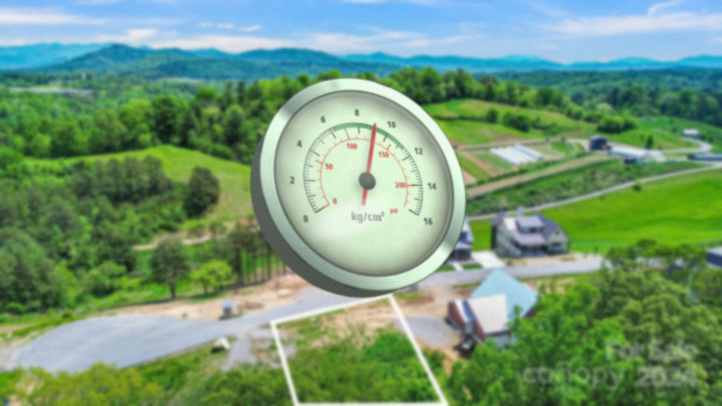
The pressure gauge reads 9 kg/cm²
